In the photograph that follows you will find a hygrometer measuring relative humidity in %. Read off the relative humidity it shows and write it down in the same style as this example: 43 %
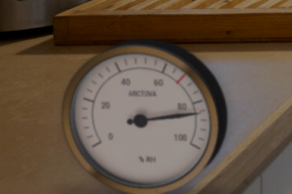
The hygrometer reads 84 %
